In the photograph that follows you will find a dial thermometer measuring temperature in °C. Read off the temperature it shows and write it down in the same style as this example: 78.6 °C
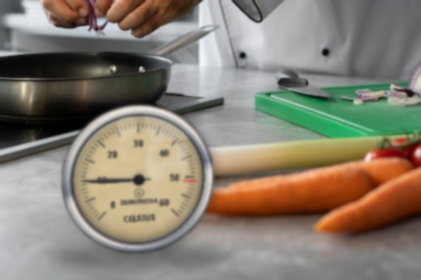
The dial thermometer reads 10 °C
